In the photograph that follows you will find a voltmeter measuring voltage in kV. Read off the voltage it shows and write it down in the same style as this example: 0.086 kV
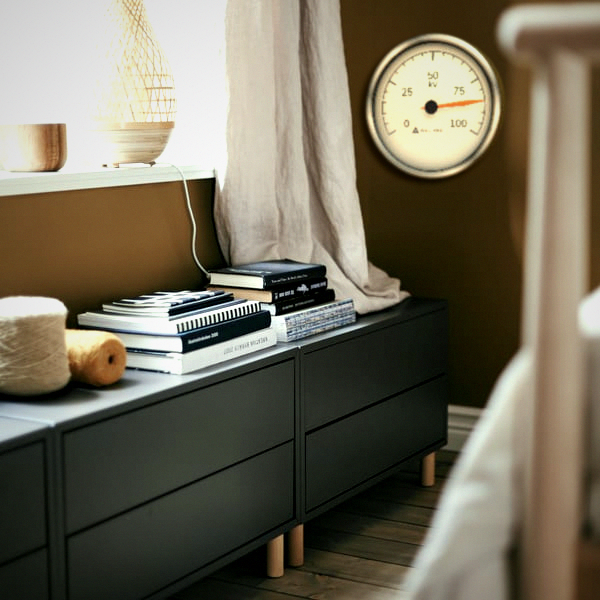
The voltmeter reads 85 kV
